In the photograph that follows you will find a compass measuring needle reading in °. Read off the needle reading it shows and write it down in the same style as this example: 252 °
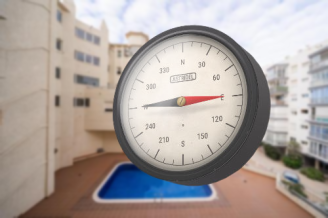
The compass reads 90 °
